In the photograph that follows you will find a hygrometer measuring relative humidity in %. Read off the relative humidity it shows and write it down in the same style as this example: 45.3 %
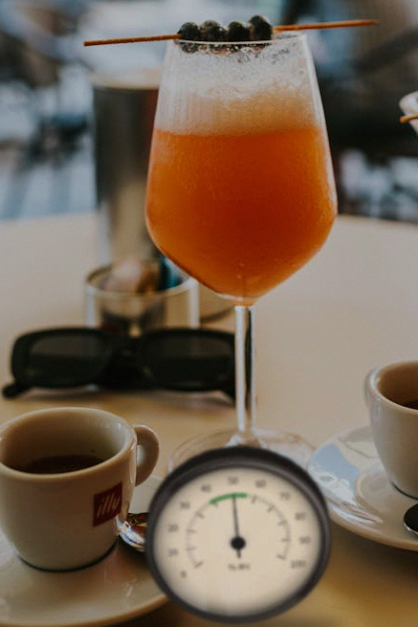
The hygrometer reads 50 %
